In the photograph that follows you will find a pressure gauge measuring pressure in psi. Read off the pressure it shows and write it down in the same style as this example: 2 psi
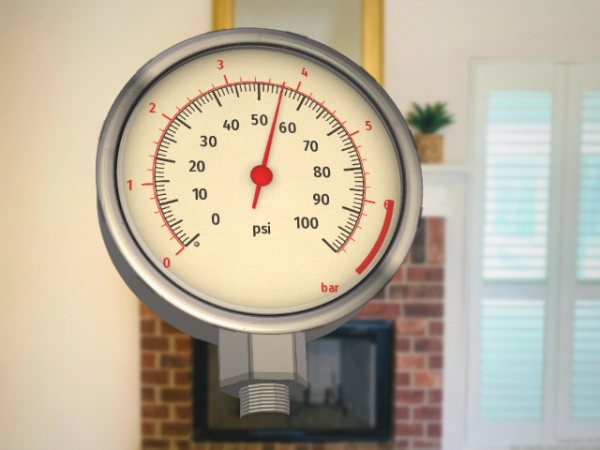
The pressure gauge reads 55 psi
